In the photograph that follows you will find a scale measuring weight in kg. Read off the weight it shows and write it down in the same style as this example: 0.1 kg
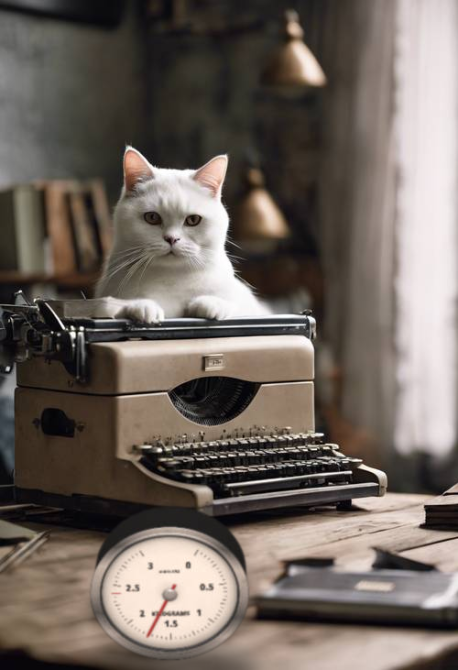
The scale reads 1.75 kg
